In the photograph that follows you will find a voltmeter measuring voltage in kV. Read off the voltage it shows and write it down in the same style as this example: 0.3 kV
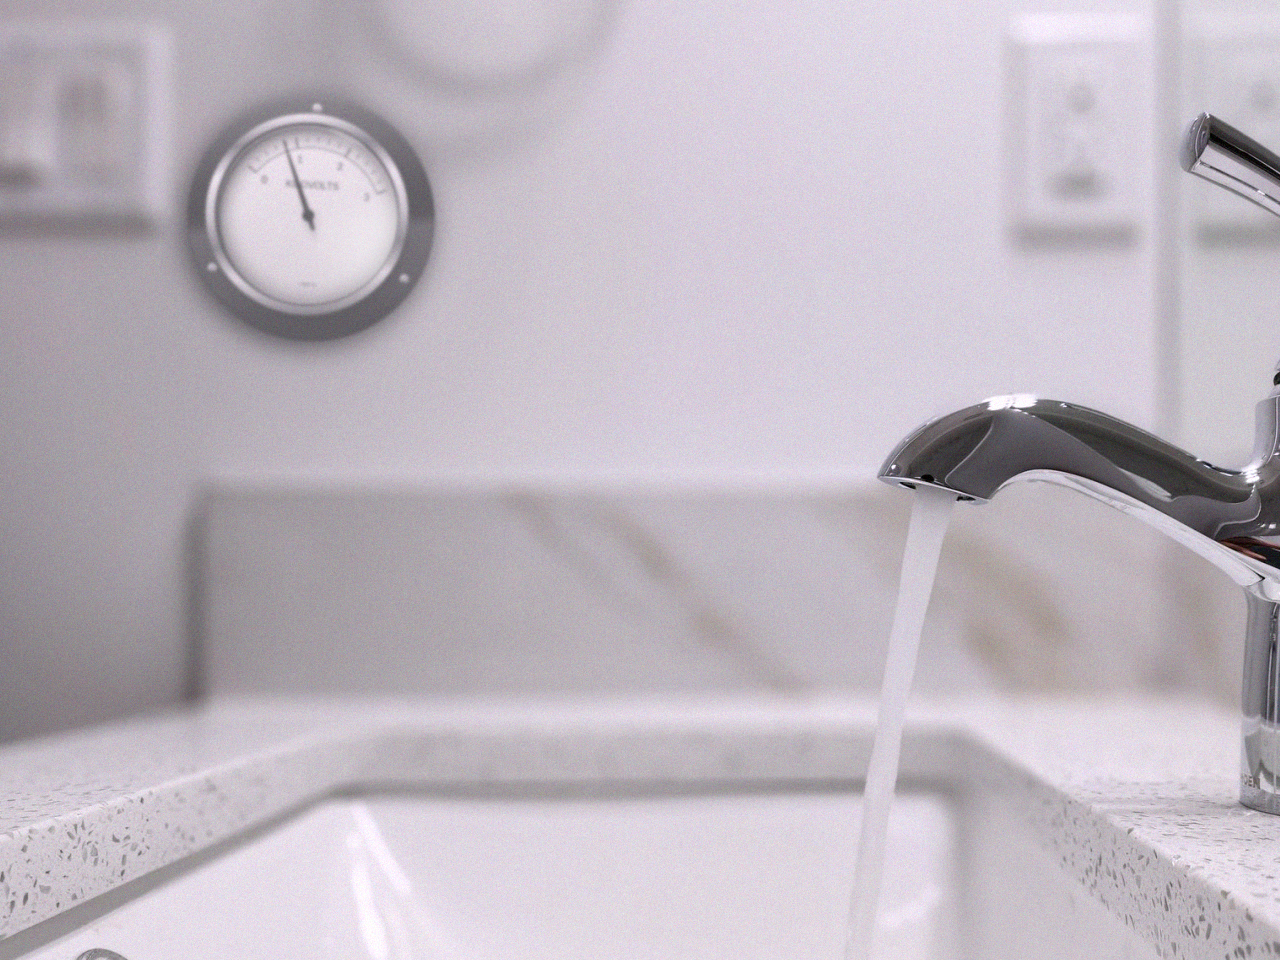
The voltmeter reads 0.8 kV
